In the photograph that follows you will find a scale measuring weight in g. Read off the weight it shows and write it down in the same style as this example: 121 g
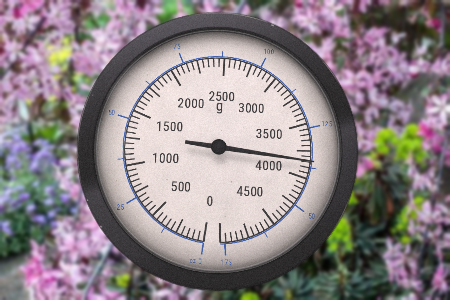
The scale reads 3850 g
